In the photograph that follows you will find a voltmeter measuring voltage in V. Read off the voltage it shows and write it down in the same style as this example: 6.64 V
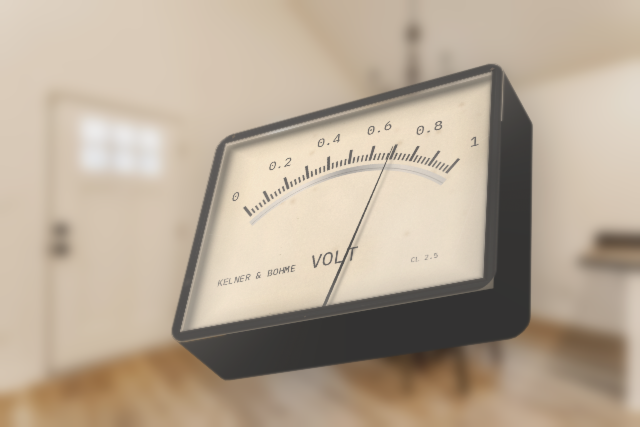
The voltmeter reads 0.7 V
